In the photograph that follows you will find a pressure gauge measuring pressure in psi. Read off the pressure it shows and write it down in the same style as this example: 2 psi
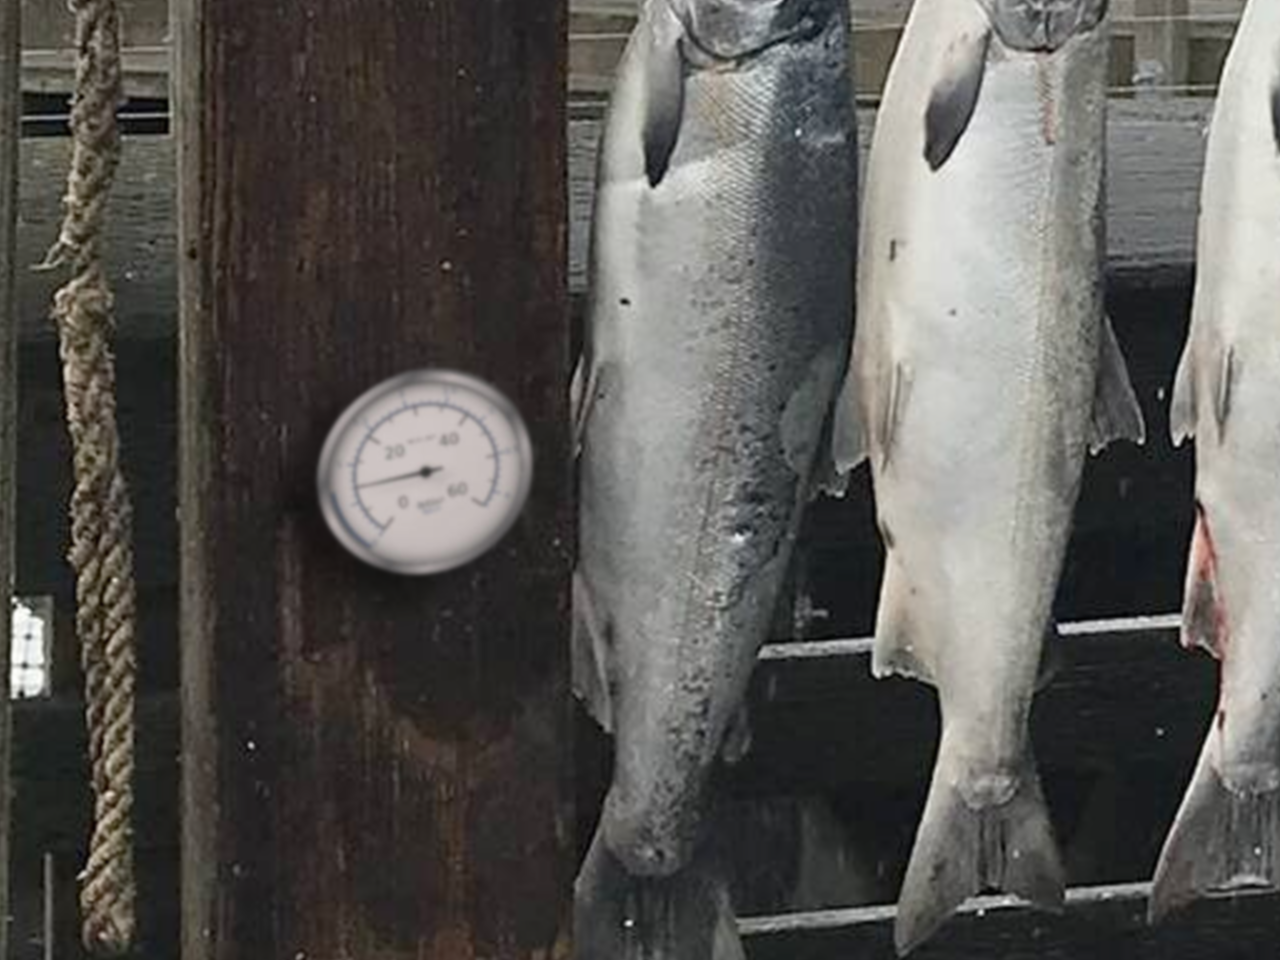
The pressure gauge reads 10 psi
